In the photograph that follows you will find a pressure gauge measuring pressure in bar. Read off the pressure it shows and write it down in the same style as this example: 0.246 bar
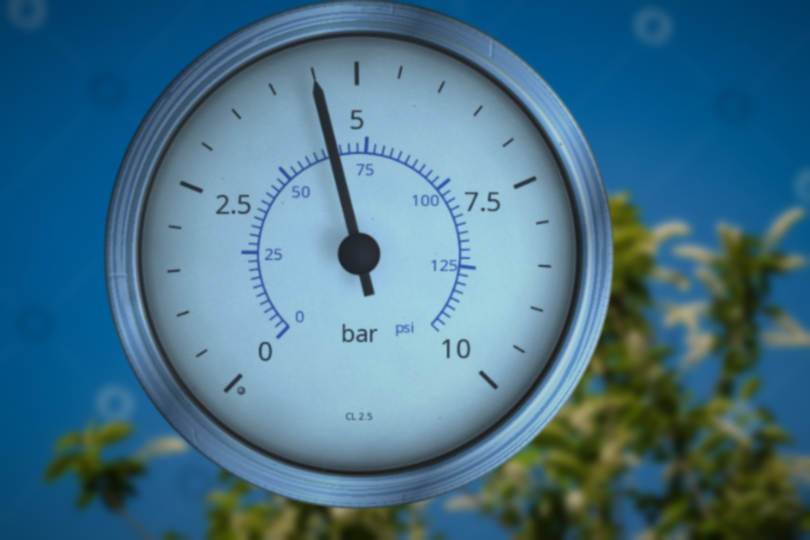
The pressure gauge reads 4.5 bar
